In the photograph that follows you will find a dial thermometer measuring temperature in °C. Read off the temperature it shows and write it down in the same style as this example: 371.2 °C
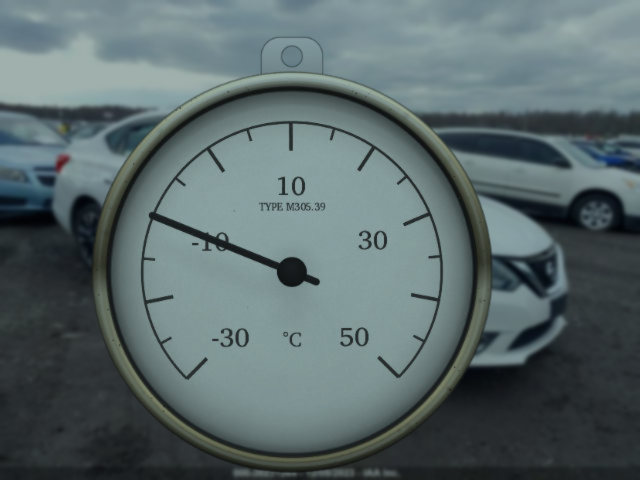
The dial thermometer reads -10 °C
